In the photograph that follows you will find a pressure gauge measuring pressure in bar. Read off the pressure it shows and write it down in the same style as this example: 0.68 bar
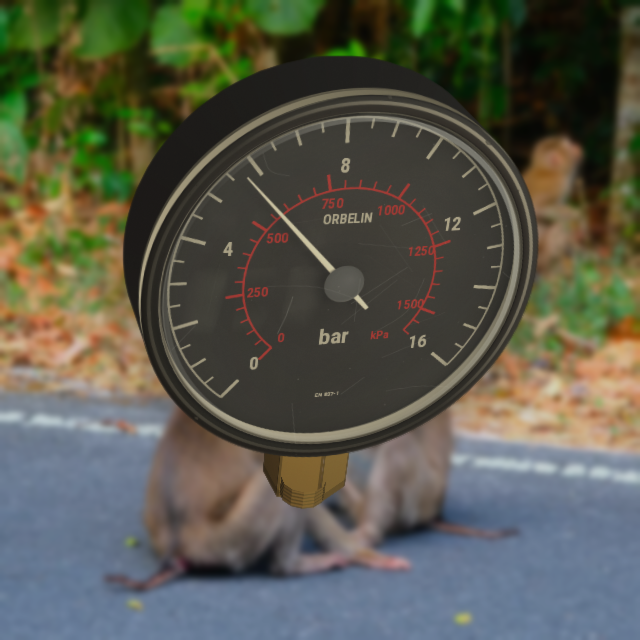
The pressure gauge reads 5.75 bar
